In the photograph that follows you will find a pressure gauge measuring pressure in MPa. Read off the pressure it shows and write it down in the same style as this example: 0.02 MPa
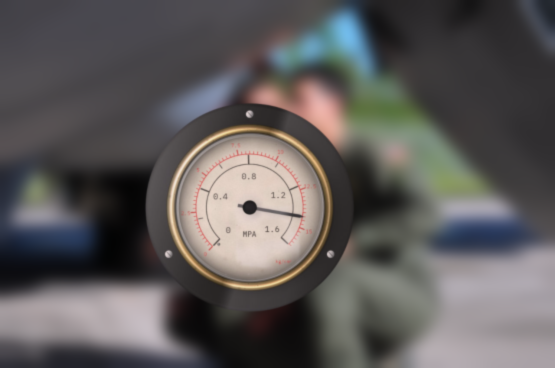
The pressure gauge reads 1.4 MPa
